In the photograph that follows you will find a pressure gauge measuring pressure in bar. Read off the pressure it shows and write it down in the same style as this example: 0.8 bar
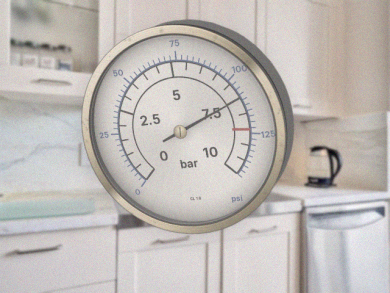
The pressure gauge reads 7.5 bar
